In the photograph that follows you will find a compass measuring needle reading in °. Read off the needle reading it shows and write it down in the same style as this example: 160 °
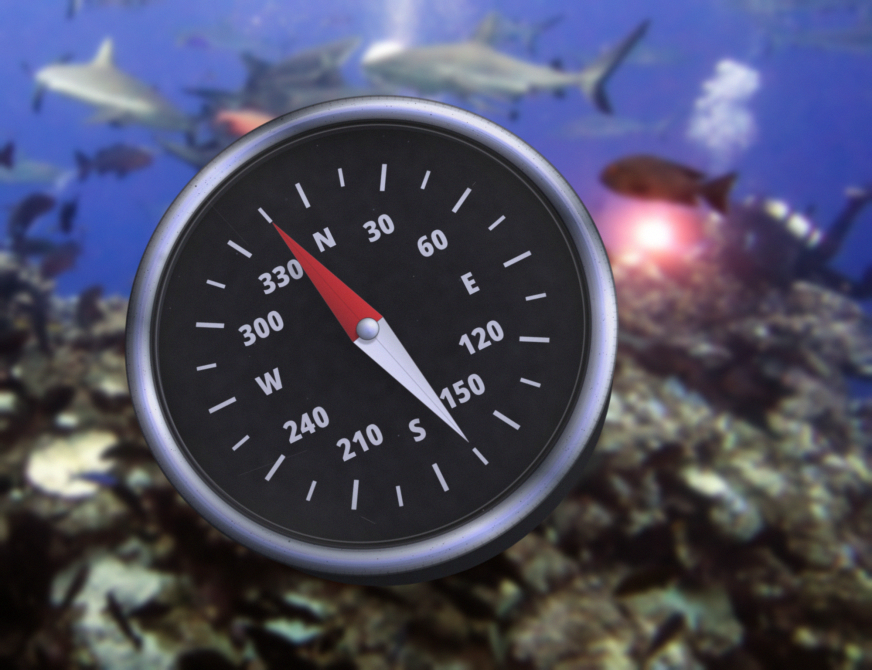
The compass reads 345 °
